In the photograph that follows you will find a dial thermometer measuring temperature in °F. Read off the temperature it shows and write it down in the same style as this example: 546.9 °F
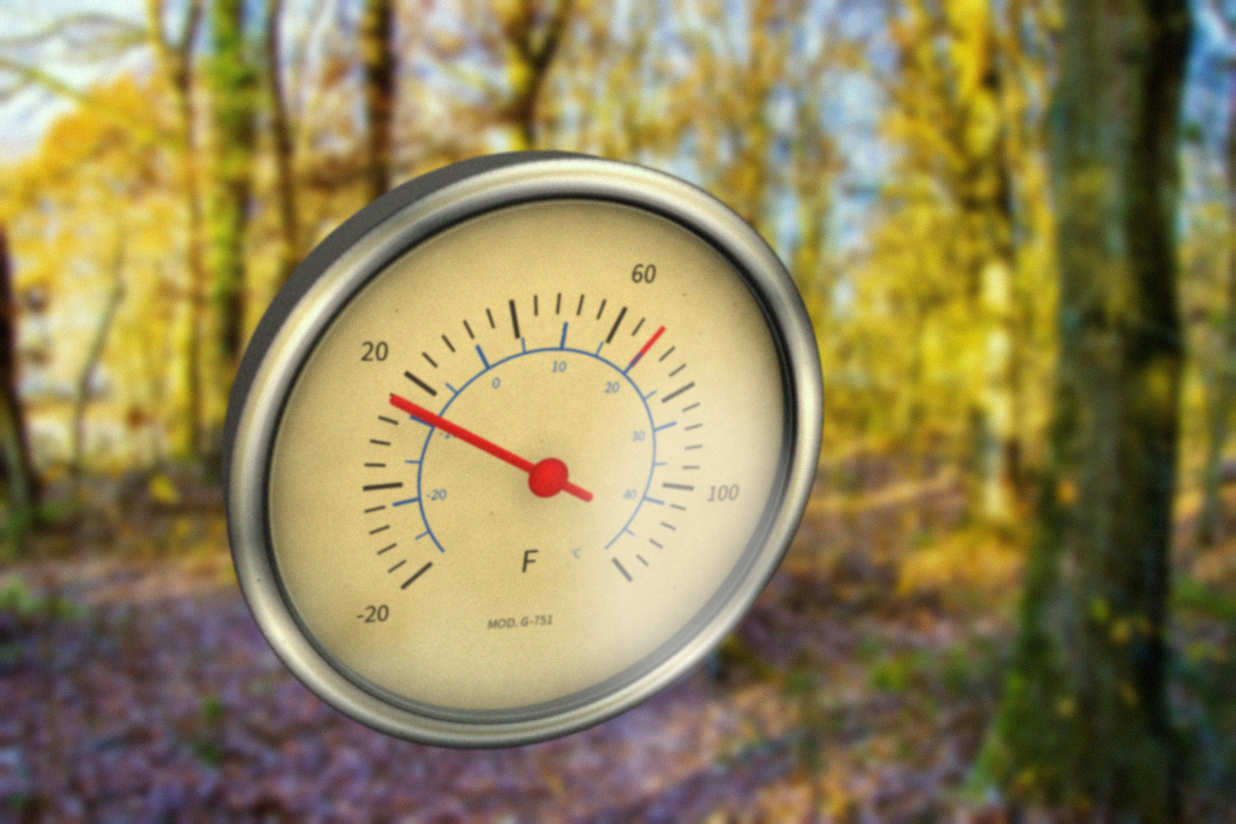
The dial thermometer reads 16 °F
